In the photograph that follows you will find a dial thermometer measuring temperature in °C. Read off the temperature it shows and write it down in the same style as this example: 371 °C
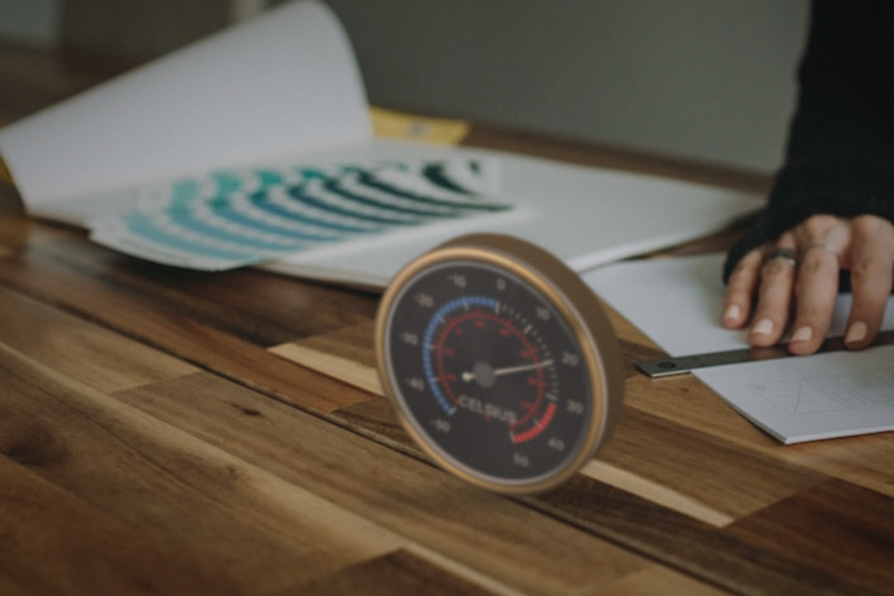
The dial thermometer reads 20 °C
